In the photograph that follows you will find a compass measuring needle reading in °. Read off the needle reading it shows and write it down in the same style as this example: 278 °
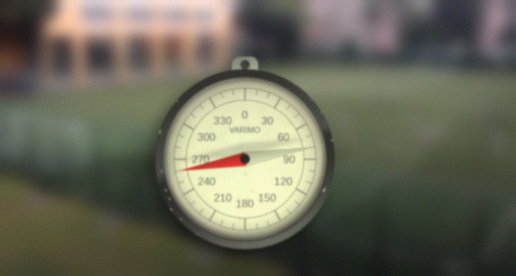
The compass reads 260 °
